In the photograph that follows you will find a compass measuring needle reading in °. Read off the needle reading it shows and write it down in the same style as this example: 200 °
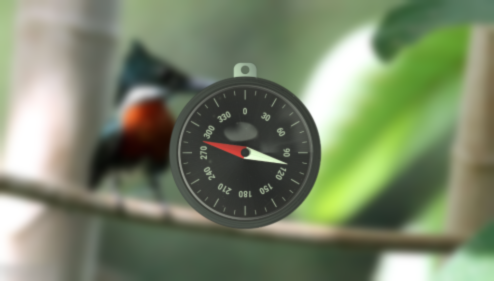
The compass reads 285 °
